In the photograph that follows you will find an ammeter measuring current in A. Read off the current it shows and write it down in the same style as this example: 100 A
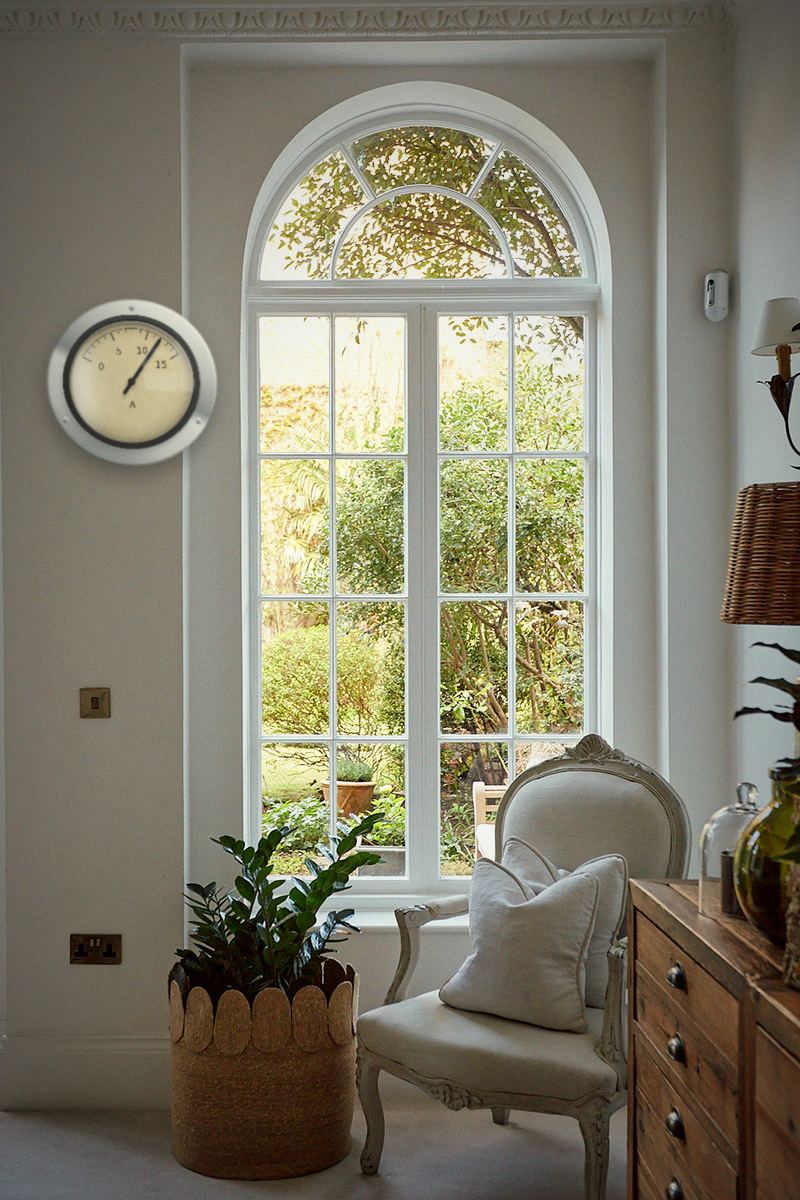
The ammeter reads 12 A
